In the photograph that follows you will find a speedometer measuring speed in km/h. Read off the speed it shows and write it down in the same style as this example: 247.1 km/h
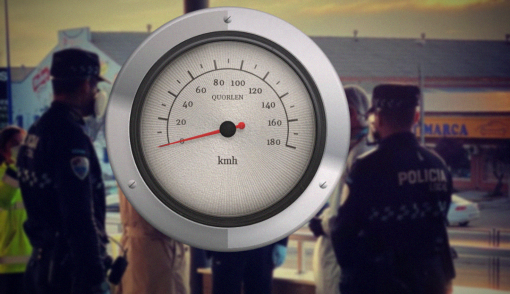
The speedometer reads 0 km/h
